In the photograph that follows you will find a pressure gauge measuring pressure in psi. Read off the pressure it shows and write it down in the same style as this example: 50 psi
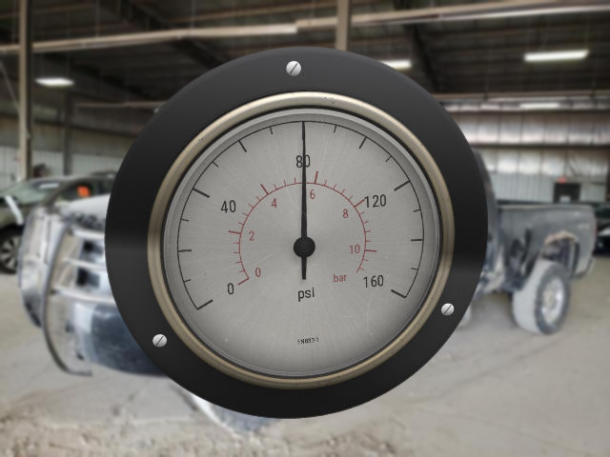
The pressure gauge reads 80 psi
